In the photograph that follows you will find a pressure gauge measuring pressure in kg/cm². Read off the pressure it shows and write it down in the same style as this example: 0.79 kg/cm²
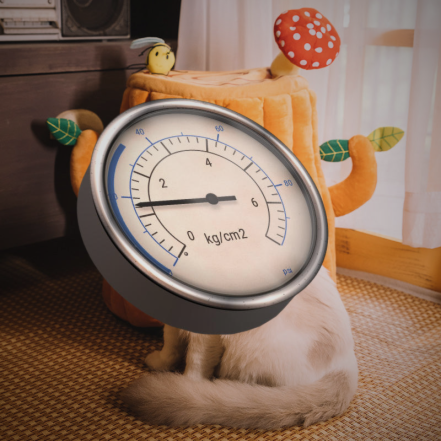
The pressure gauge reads 1.2 kg/cm²
